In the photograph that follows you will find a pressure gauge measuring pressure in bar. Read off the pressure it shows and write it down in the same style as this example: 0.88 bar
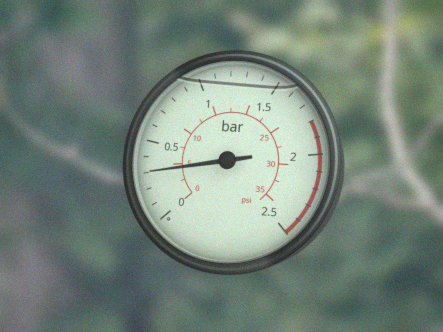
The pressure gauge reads 0.3 bar
